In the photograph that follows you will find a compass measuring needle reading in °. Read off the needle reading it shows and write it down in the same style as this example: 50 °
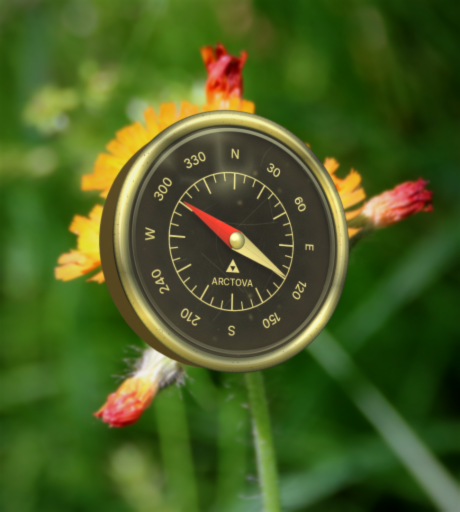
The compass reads 300 °
